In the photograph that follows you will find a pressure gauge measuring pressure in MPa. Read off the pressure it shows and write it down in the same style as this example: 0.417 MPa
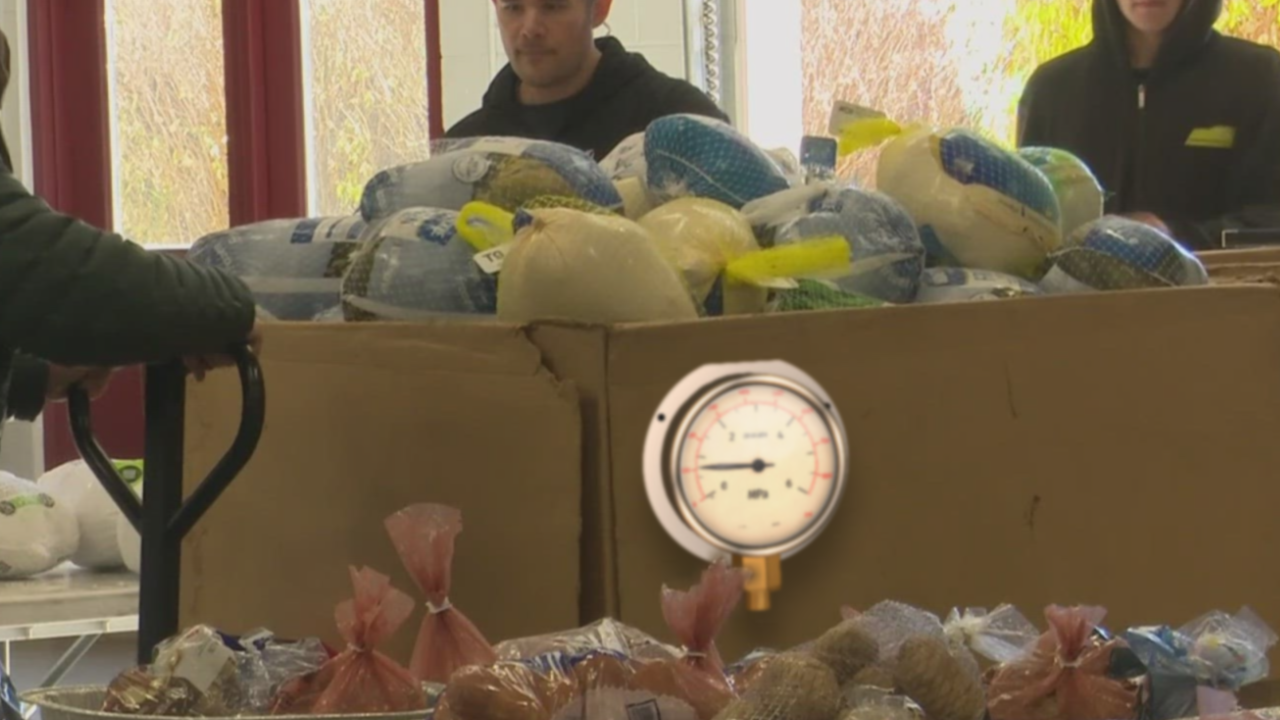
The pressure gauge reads 0.75 MPa
